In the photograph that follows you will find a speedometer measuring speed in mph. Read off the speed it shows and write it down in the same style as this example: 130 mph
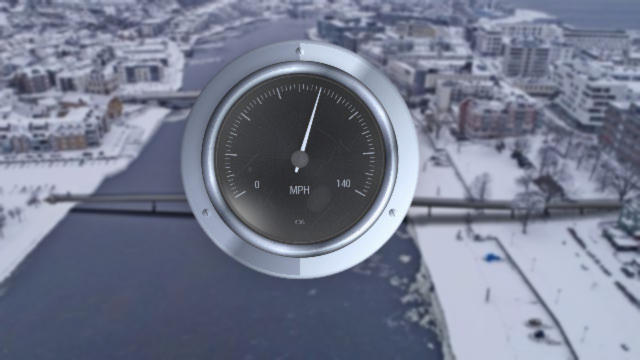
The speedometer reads 80 mph
